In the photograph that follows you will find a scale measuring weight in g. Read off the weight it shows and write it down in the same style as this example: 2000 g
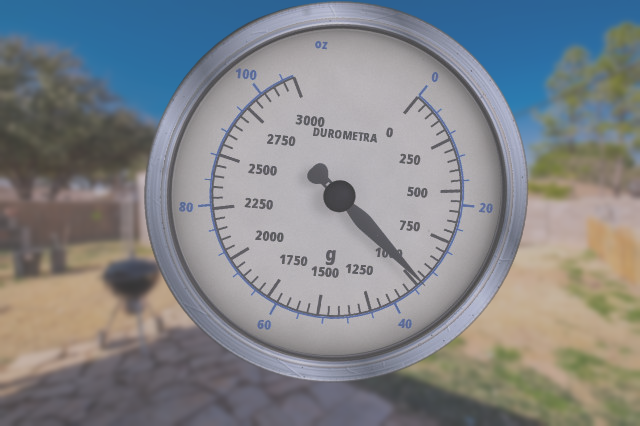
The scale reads 975 g
